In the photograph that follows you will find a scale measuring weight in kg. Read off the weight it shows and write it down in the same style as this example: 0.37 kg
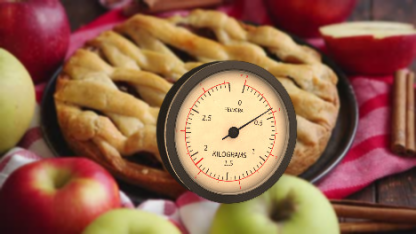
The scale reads 0.4 kg
